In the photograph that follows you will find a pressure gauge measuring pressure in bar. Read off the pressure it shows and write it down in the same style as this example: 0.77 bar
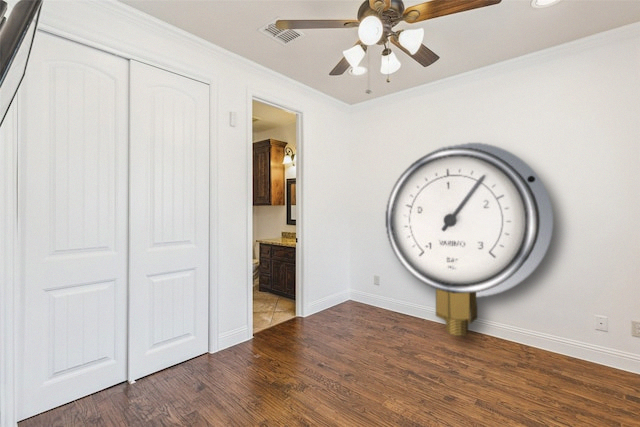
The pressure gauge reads 1.6 bar
